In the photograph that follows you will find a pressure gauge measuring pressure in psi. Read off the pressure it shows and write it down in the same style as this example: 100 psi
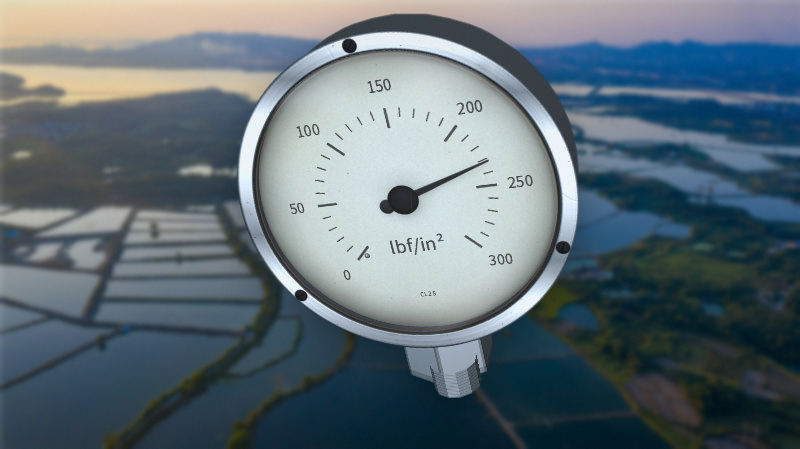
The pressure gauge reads 230 psi
